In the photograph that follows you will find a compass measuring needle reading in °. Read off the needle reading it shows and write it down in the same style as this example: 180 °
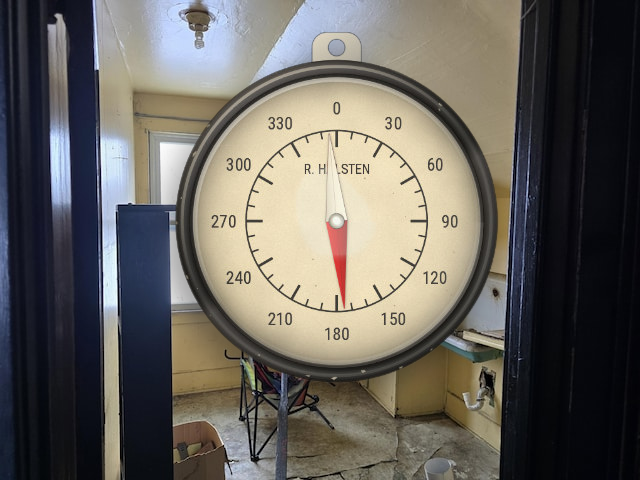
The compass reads 175 °
